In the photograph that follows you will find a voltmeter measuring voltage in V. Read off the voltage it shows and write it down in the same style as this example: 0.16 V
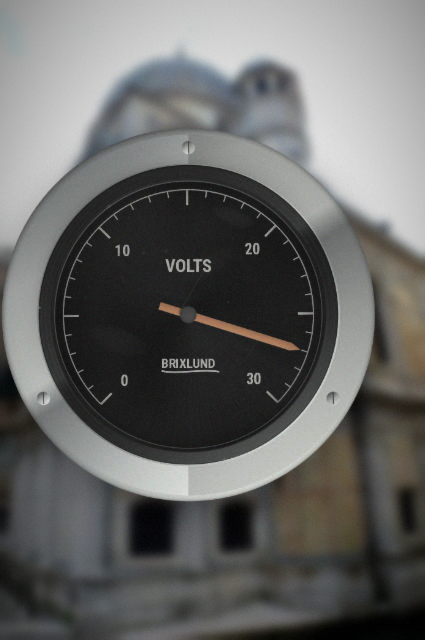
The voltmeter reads 27 V
